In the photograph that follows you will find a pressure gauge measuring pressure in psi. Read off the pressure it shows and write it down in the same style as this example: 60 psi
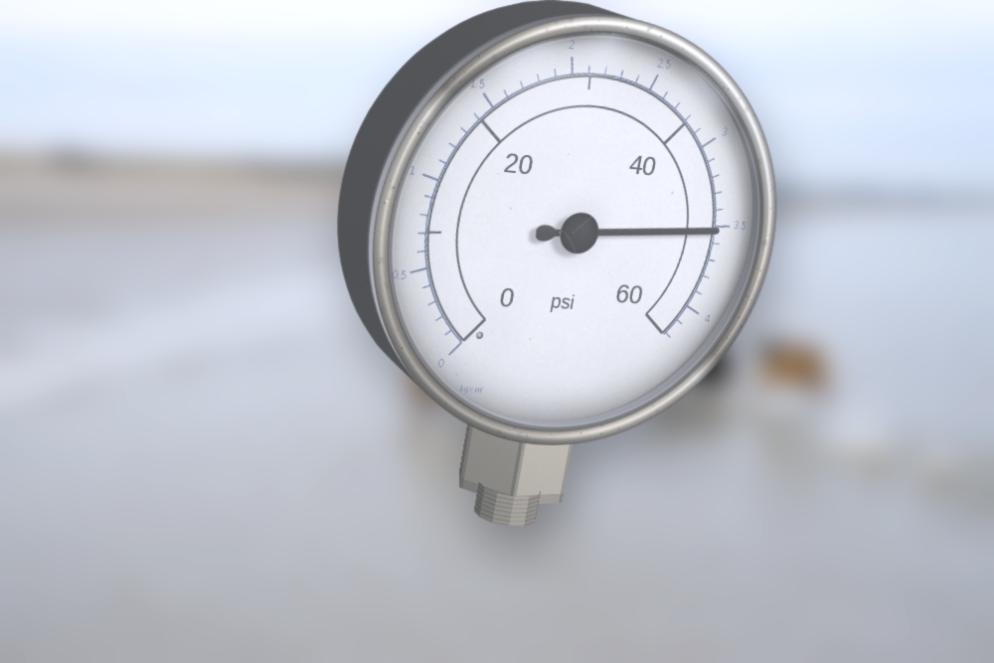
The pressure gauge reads 50 psi
